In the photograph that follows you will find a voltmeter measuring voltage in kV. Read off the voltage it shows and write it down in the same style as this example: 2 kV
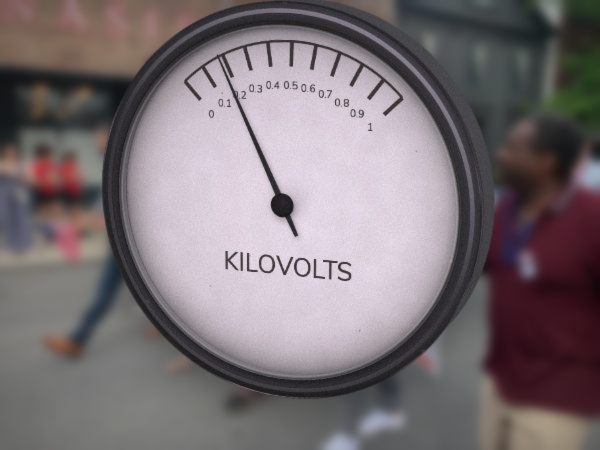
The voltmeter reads 0.2 kV
